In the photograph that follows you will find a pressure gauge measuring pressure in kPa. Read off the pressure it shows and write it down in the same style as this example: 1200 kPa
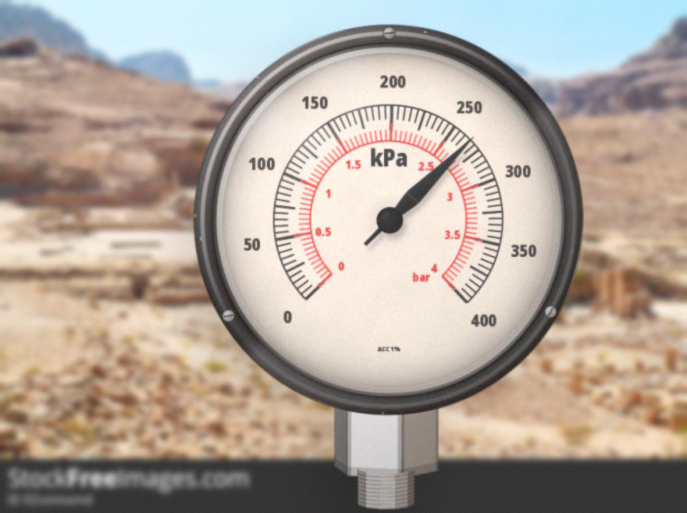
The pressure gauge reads 265 kPa
